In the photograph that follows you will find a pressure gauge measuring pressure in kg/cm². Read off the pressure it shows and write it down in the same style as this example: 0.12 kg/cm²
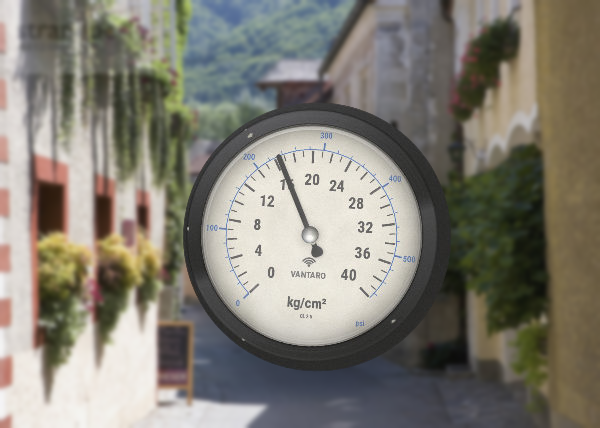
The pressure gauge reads 16.5 kg/cm²
